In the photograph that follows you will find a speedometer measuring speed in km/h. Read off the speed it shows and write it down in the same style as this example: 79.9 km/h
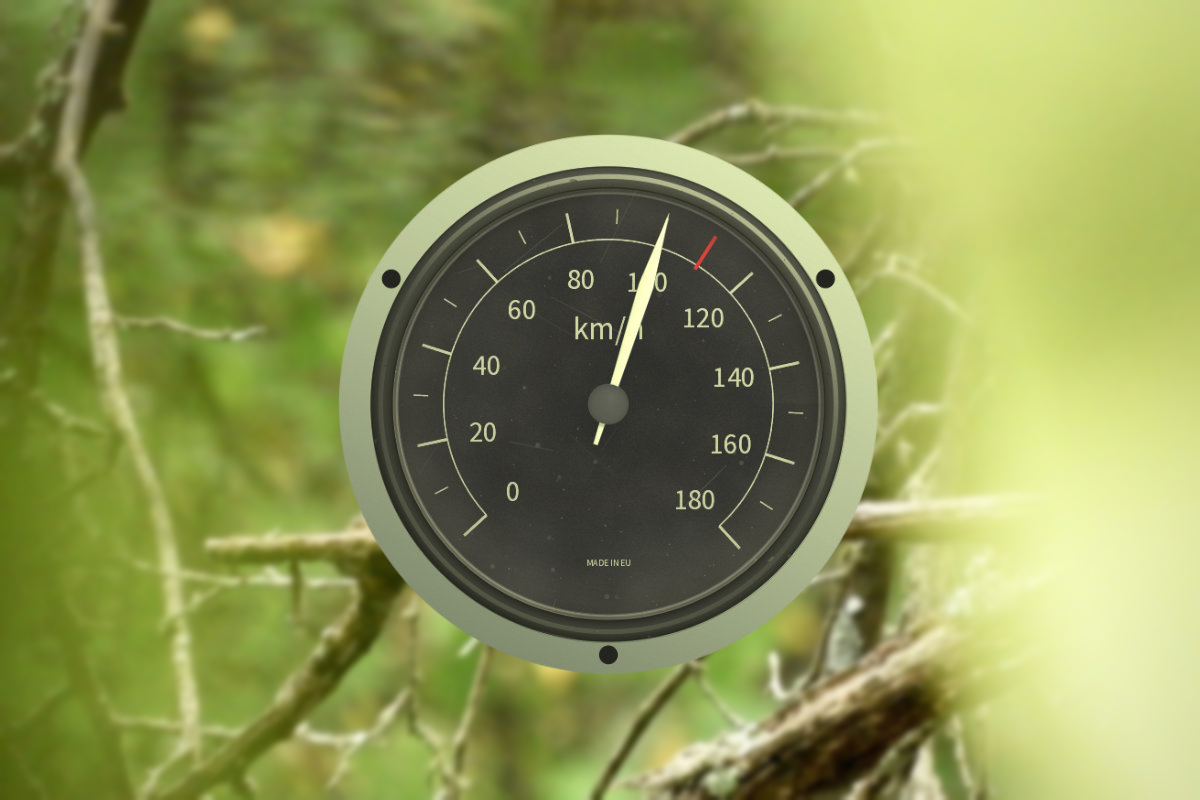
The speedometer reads 100 km/h
